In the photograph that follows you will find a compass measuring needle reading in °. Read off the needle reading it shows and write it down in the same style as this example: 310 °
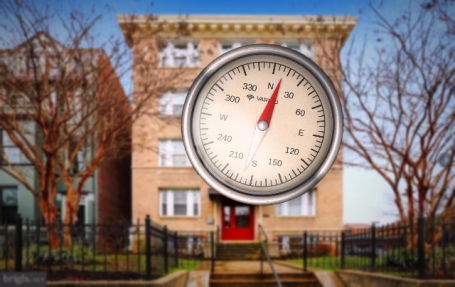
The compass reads 10 °
